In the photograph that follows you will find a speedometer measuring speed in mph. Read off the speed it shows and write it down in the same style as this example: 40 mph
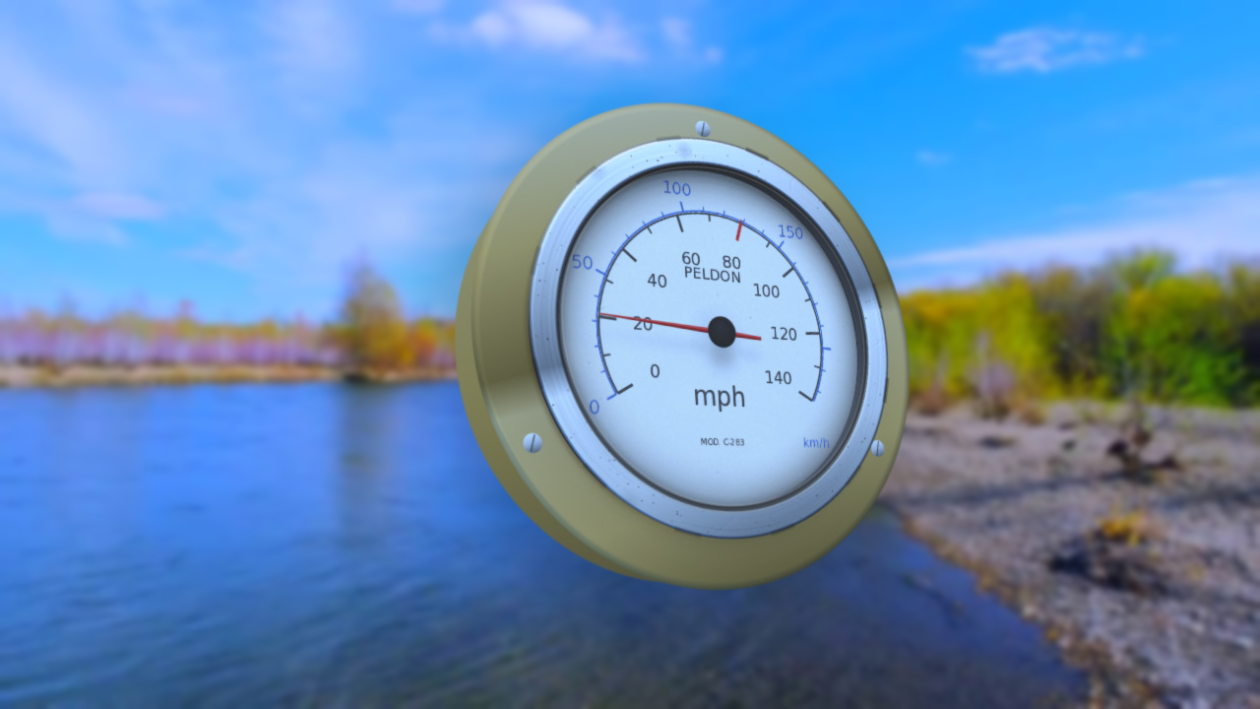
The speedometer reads 20 mph
